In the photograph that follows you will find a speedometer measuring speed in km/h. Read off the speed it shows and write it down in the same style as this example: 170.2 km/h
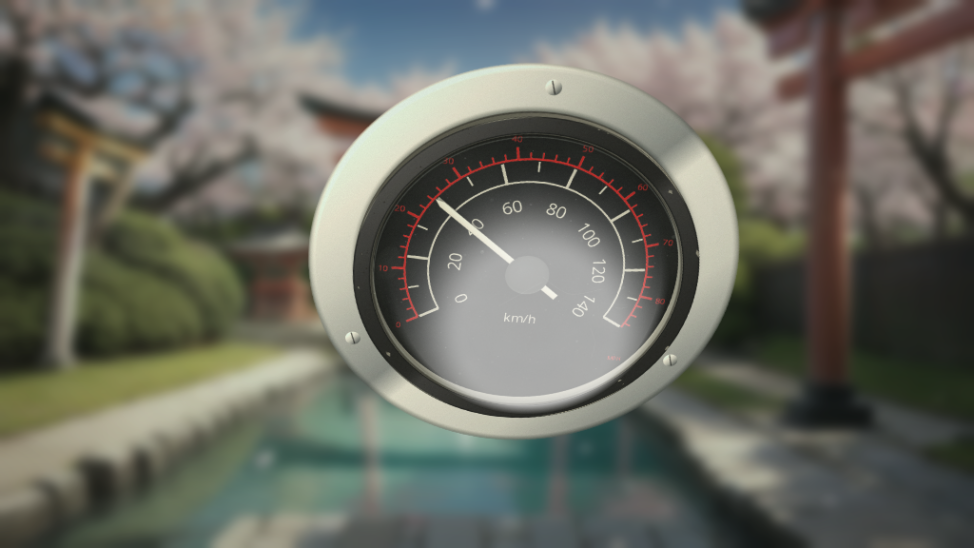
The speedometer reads 40 km/h
